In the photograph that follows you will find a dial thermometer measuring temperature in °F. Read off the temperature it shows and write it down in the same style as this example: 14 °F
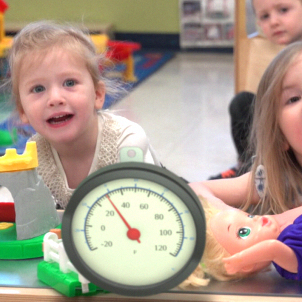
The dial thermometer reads 30 °F
